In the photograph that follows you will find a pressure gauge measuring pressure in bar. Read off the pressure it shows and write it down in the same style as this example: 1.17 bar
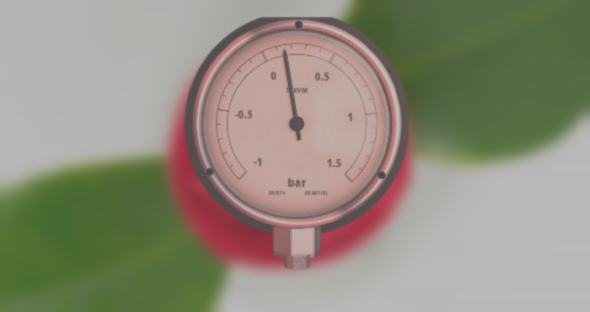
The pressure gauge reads 0.15 bar
